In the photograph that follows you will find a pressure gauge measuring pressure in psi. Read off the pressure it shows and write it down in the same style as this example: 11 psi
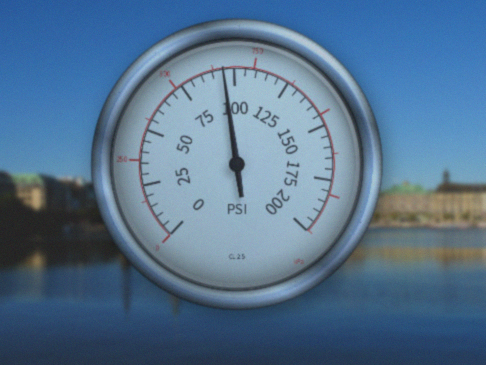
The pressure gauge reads 95 psi
